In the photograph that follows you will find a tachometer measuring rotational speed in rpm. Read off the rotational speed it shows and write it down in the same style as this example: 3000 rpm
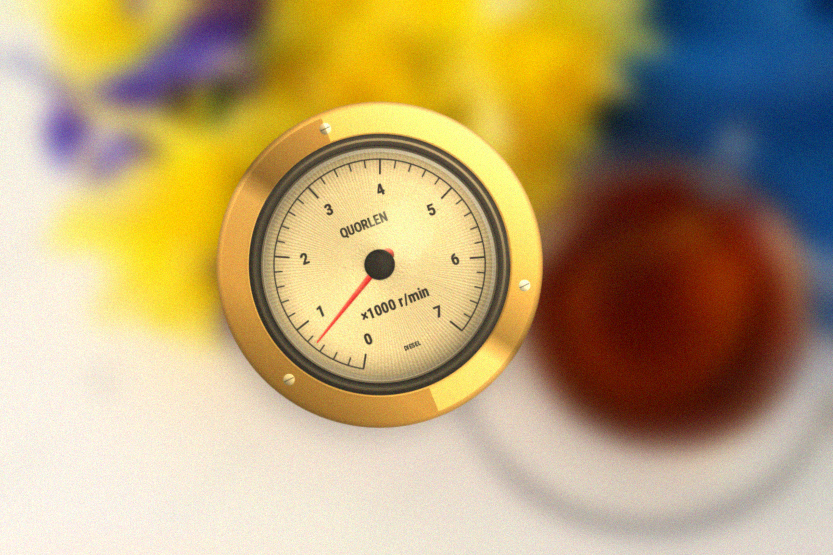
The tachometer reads 700 rpm
